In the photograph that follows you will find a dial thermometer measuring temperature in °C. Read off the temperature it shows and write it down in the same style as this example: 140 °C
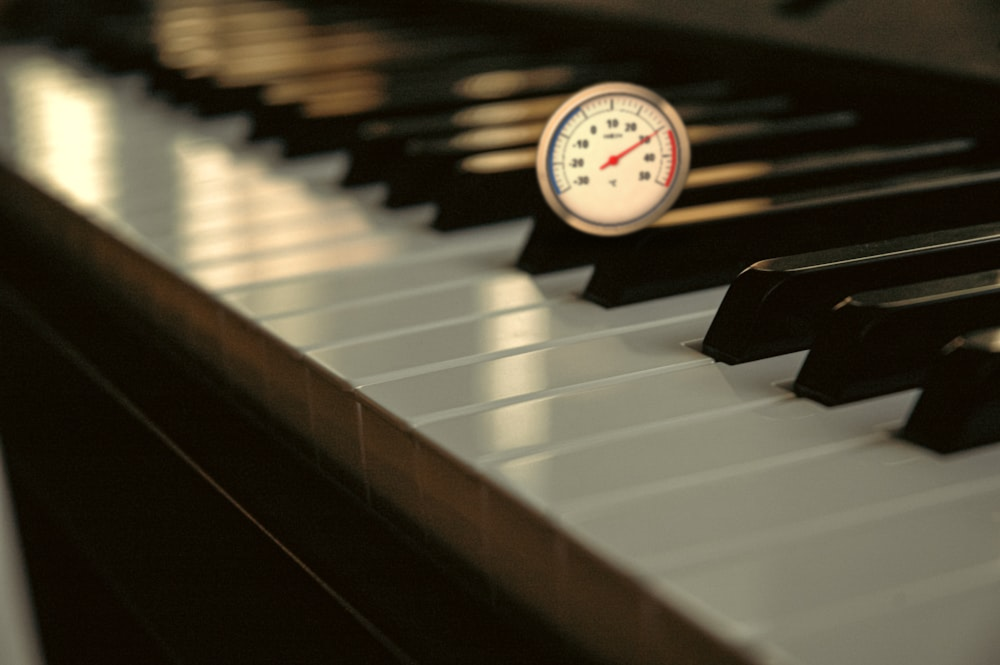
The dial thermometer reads 30 °C
